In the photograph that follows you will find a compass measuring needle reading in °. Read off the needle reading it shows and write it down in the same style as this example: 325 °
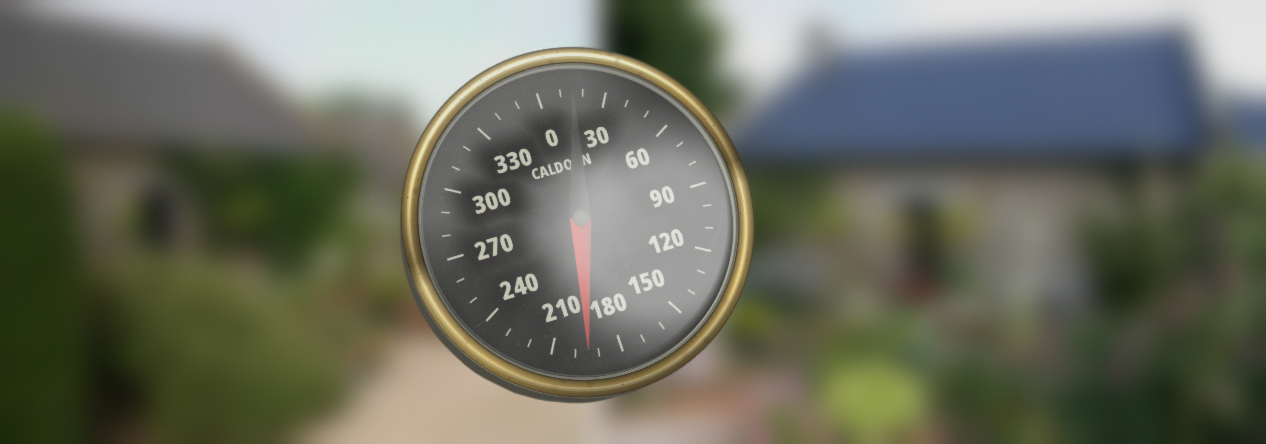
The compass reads 195 °
